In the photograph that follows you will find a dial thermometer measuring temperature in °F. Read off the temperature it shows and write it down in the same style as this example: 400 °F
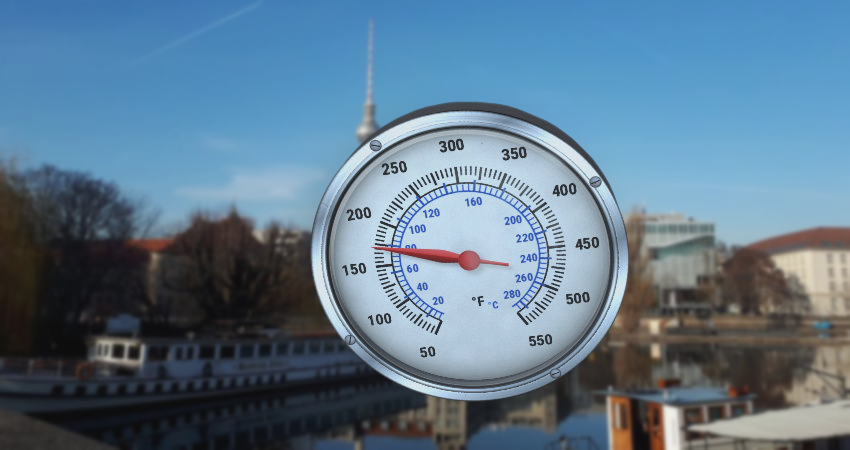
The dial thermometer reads 175 °F
